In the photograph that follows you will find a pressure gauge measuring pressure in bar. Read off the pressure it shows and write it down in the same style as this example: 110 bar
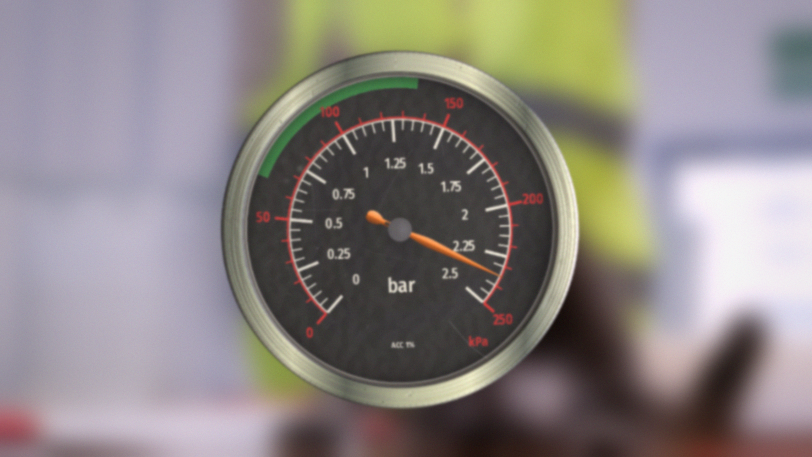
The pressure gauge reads 2.35 bar
